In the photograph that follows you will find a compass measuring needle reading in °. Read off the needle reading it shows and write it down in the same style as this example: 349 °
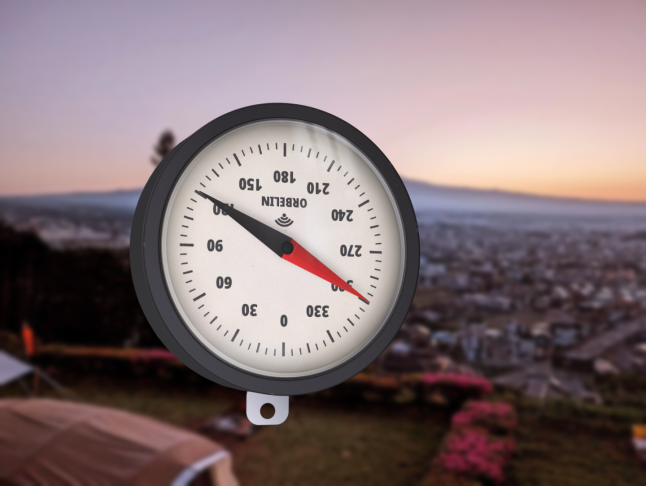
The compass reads 300 °
